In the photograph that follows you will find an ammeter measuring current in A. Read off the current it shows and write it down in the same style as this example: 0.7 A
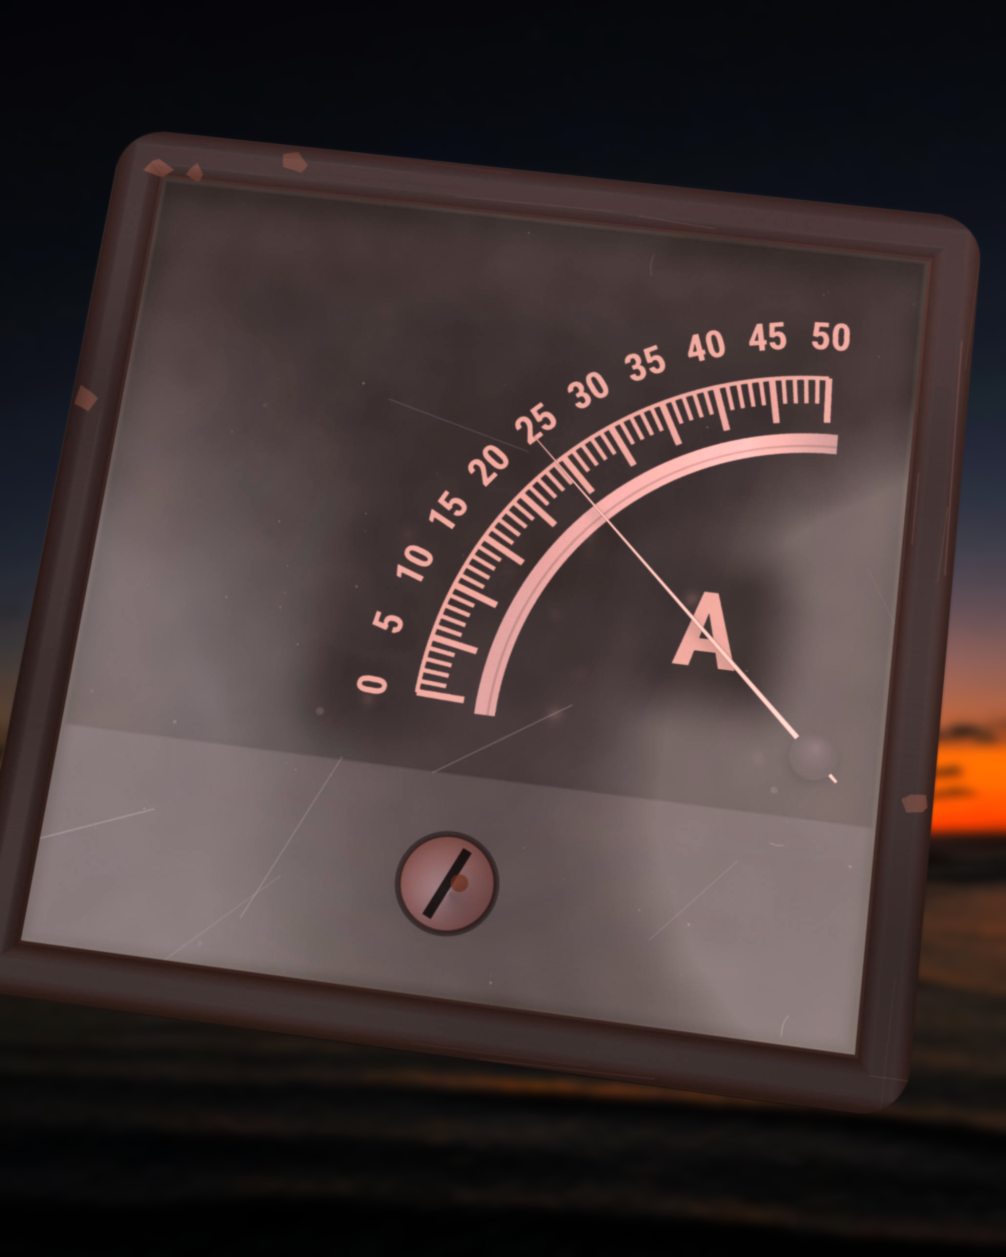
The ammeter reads 24 A
